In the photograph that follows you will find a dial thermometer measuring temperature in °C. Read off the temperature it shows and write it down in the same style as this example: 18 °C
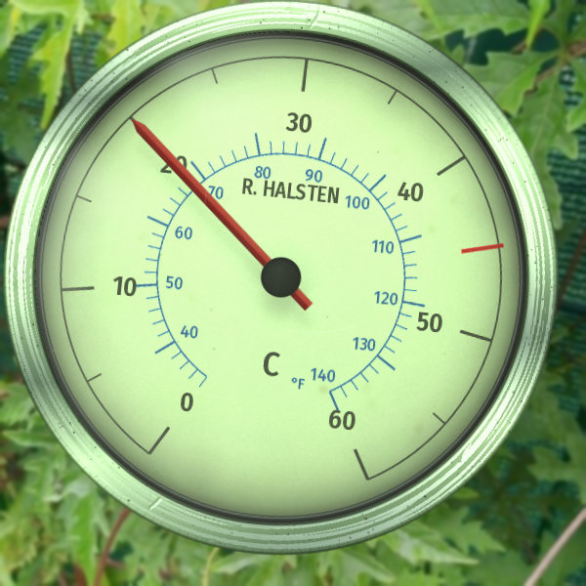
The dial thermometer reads 20 °C
